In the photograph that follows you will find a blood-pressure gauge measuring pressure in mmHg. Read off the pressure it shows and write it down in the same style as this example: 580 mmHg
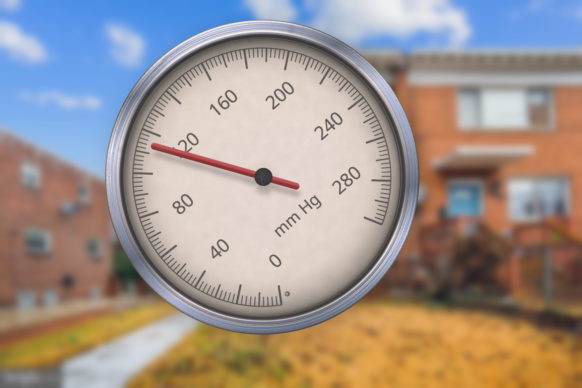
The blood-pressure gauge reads 114 mmHg
